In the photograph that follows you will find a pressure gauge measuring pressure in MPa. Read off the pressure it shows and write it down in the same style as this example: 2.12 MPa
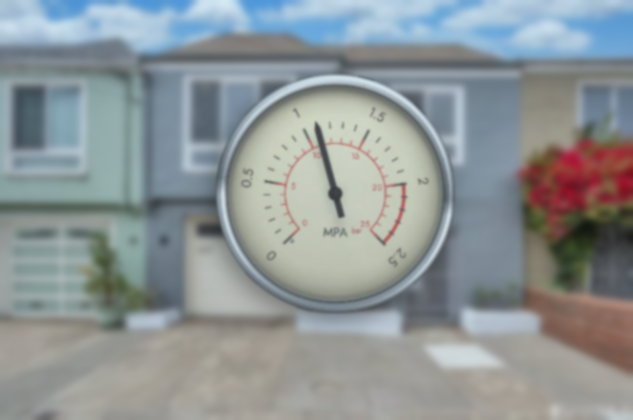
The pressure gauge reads 1.1 MPa
